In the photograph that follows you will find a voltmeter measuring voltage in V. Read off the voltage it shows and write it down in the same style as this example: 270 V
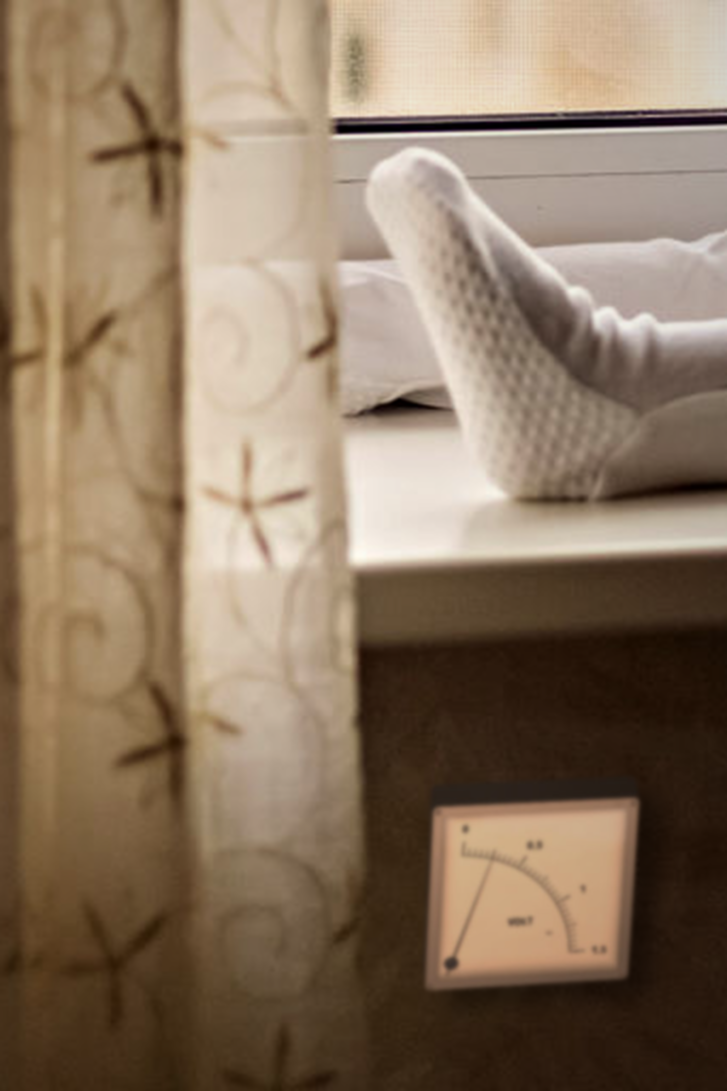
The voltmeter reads 0.25 V
